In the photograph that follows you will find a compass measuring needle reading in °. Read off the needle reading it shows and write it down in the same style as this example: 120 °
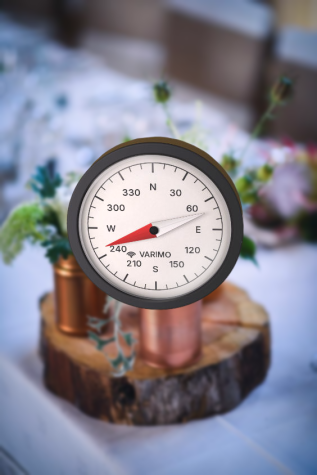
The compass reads 250 °
